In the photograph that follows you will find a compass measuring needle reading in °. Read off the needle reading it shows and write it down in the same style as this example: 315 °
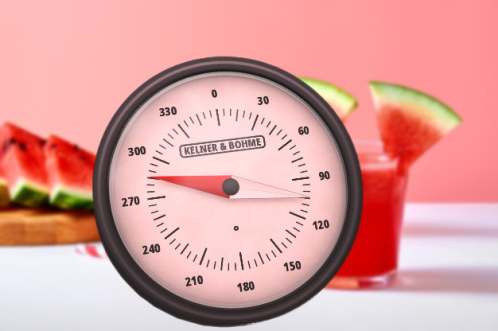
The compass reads 285 °
